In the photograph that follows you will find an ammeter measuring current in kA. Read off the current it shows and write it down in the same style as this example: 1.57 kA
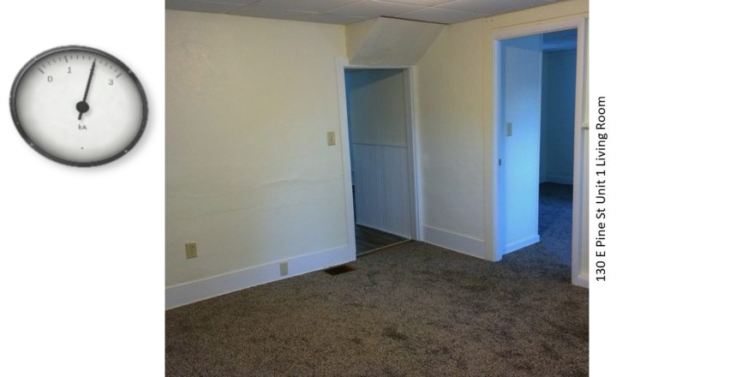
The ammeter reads 2 kA
